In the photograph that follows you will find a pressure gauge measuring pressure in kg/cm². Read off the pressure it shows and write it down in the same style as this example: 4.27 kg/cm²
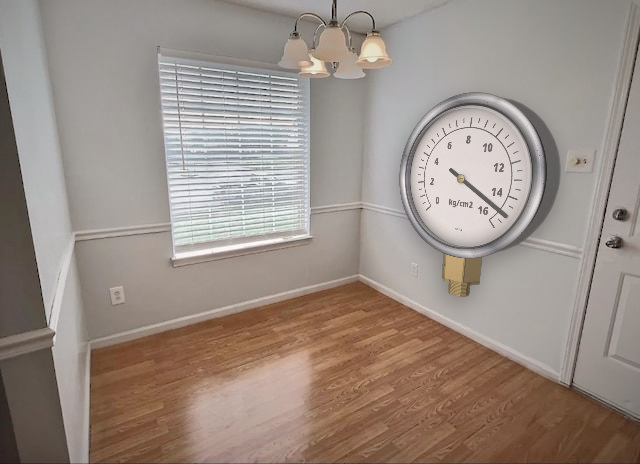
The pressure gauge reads 15 kg/cm²
